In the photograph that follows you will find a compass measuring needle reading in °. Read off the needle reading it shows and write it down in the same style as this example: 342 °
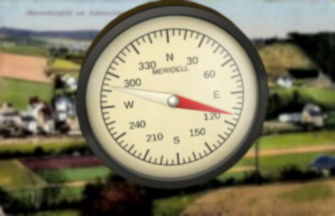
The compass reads 110 °
